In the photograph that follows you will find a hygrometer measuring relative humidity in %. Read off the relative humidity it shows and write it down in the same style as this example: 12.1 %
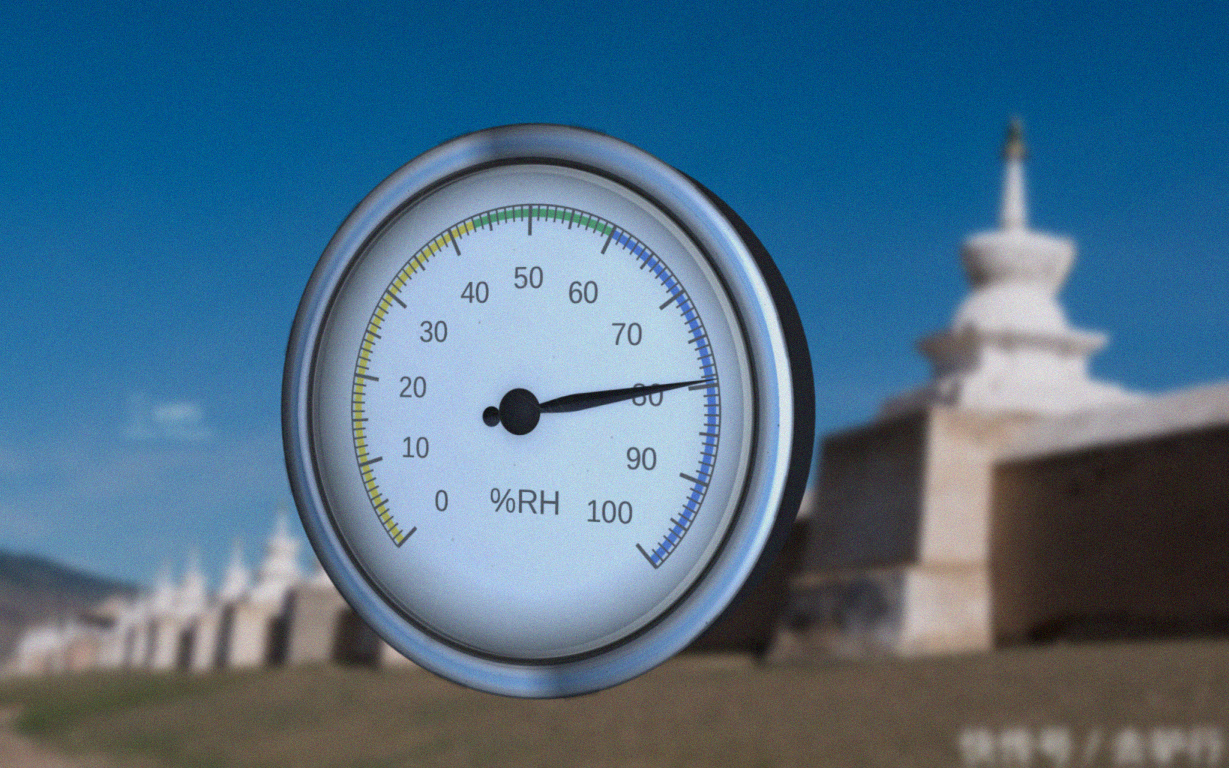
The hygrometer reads 79.5 %
